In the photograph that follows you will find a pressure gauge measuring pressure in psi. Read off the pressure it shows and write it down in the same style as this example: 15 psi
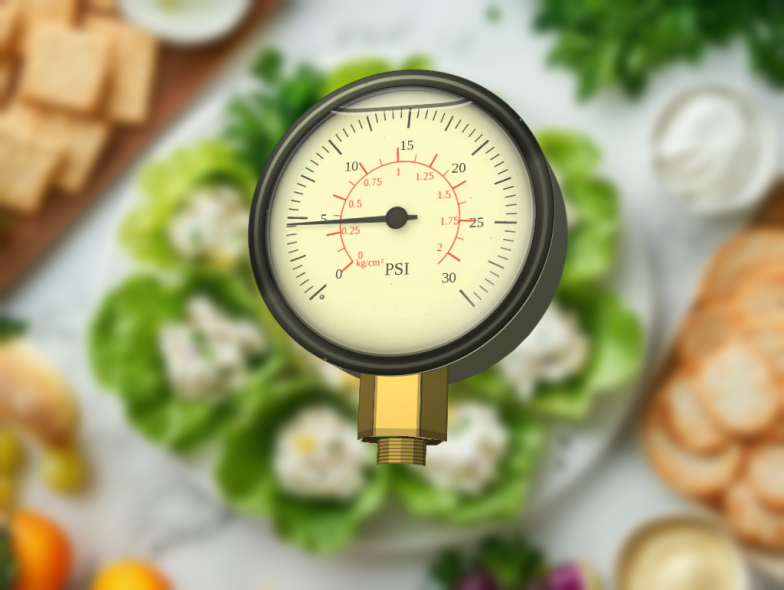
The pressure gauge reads 4.5 psi
